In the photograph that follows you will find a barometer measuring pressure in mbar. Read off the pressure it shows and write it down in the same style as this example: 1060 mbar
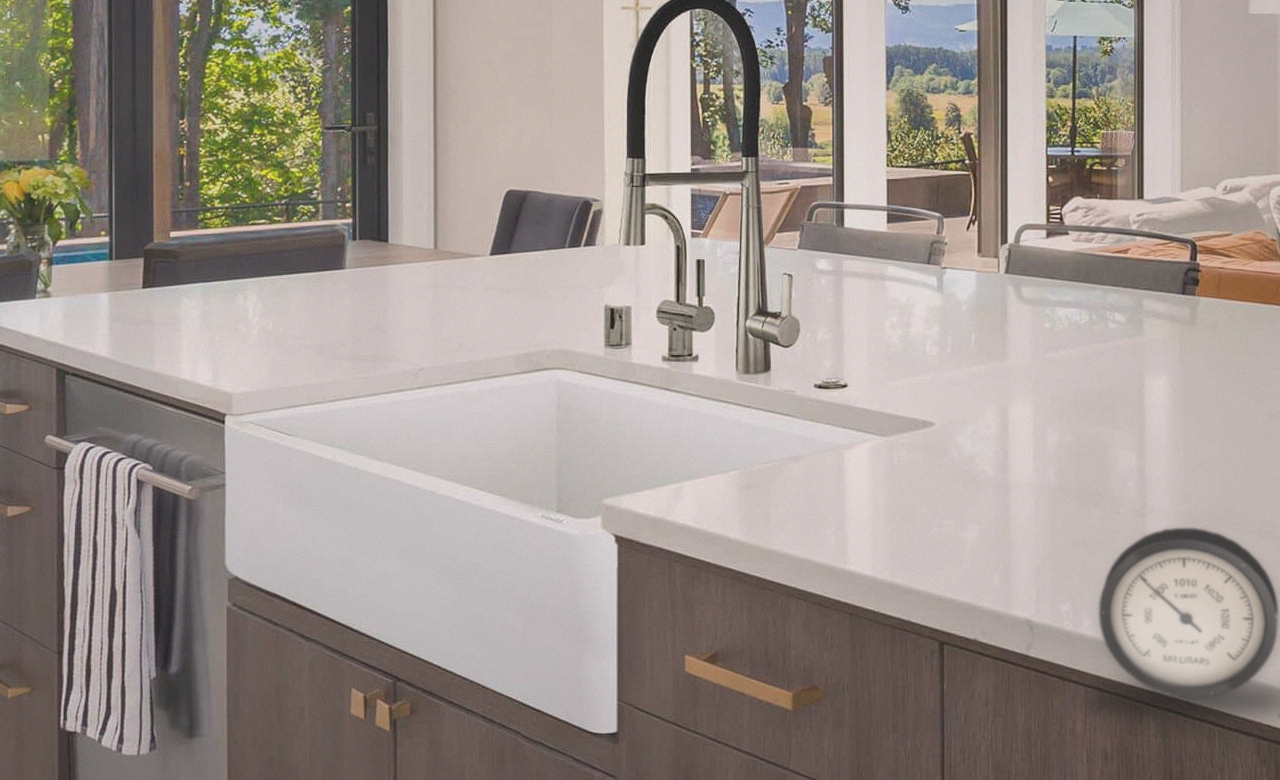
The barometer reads 1000 mbar
